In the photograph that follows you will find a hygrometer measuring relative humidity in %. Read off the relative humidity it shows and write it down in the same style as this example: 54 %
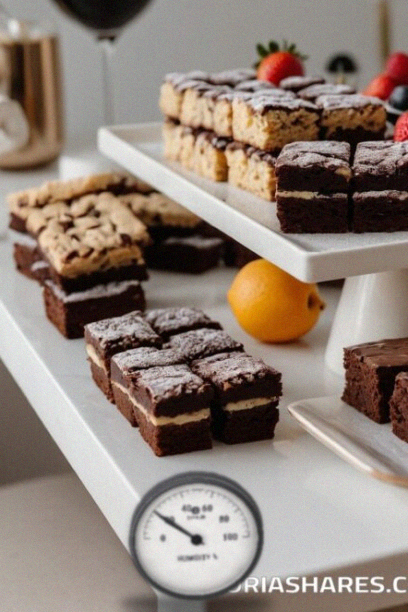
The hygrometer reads 20 %
